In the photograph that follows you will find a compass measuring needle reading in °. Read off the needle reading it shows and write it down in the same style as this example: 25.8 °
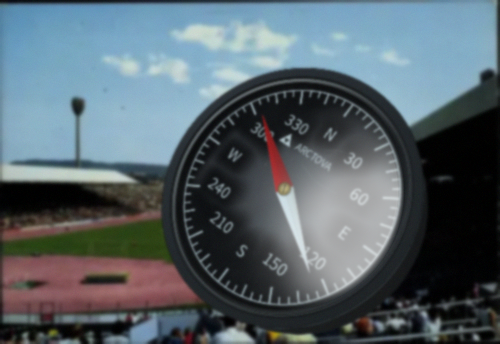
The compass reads 305 °
